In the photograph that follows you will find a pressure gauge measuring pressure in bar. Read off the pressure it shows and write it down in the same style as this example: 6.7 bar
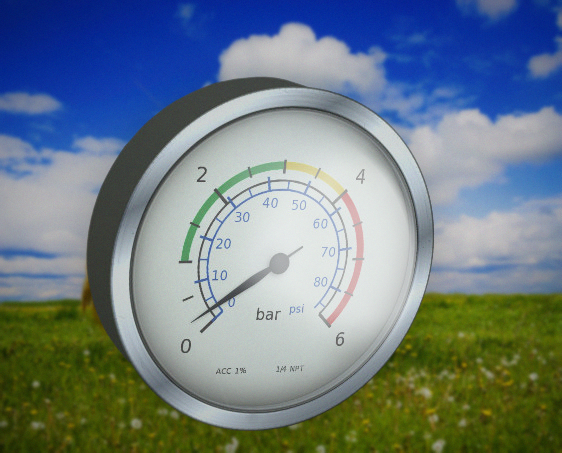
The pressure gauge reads 0.25 bar
